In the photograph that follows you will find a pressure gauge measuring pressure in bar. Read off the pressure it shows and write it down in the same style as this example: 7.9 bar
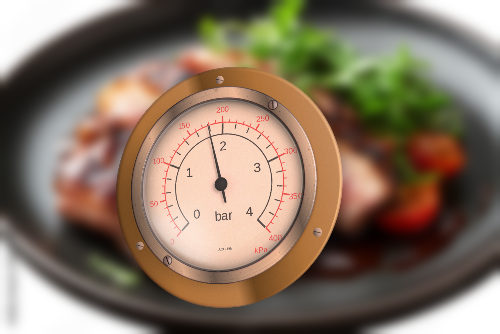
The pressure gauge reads 1.8 bar
